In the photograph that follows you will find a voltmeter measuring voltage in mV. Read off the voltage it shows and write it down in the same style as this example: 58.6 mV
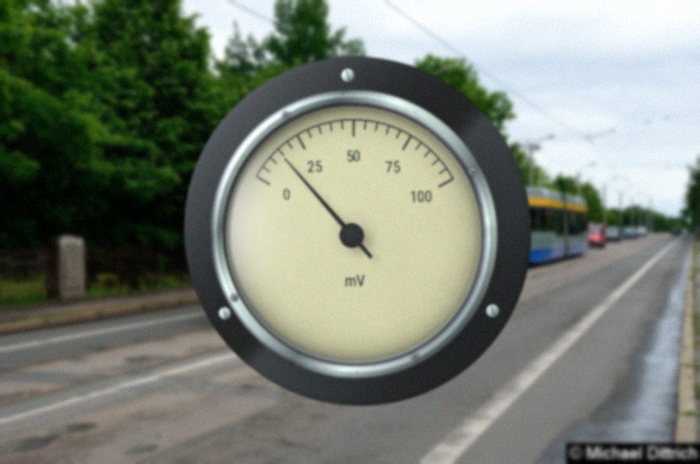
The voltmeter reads 15 mV
